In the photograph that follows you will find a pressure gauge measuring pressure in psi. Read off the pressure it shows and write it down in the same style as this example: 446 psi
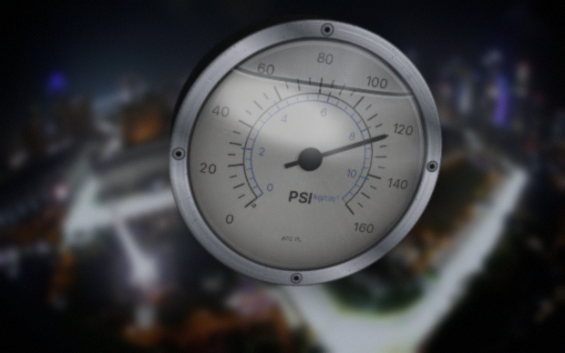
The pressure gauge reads 120 psi
